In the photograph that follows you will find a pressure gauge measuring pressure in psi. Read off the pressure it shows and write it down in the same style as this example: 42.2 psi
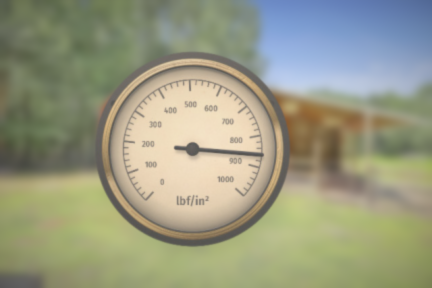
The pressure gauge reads 860 psi
